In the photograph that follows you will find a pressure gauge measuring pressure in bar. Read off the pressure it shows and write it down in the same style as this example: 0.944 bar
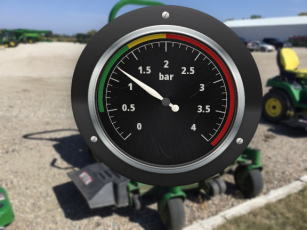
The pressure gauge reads 1.2 bar
